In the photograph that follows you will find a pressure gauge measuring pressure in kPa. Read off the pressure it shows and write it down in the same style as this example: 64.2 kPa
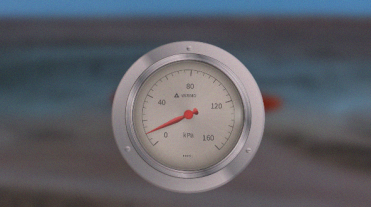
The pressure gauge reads 10 kPa
